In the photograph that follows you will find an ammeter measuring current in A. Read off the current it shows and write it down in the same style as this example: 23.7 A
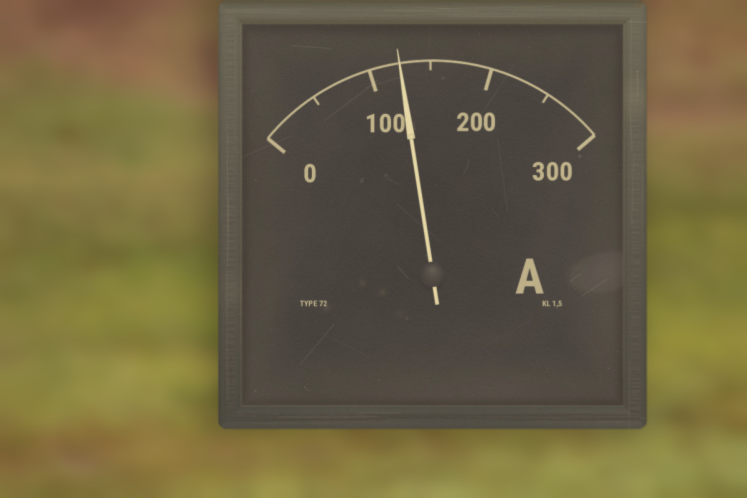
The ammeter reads 125 A
